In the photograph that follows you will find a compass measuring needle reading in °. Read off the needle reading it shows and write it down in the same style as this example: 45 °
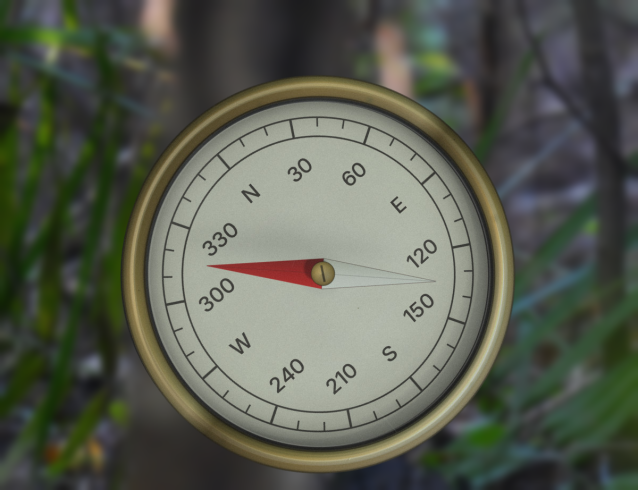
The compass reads 315 °
